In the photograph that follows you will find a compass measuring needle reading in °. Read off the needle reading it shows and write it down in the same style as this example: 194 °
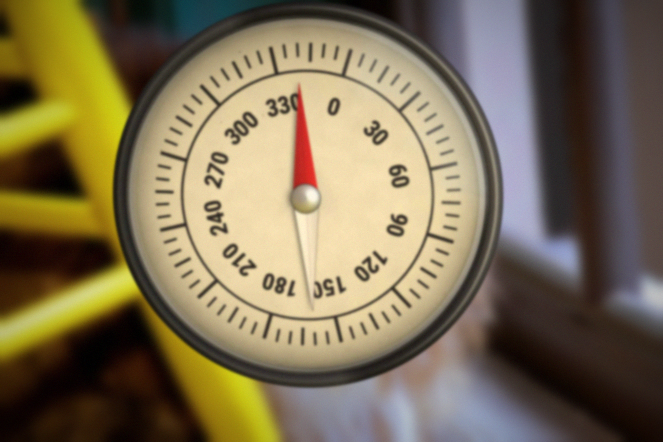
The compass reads 340 °
